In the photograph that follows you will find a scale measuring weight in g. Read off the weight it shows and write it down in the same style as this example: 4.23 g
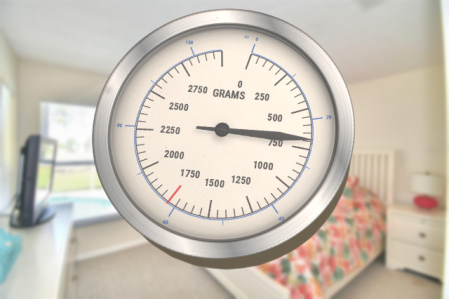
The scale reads 700 g
